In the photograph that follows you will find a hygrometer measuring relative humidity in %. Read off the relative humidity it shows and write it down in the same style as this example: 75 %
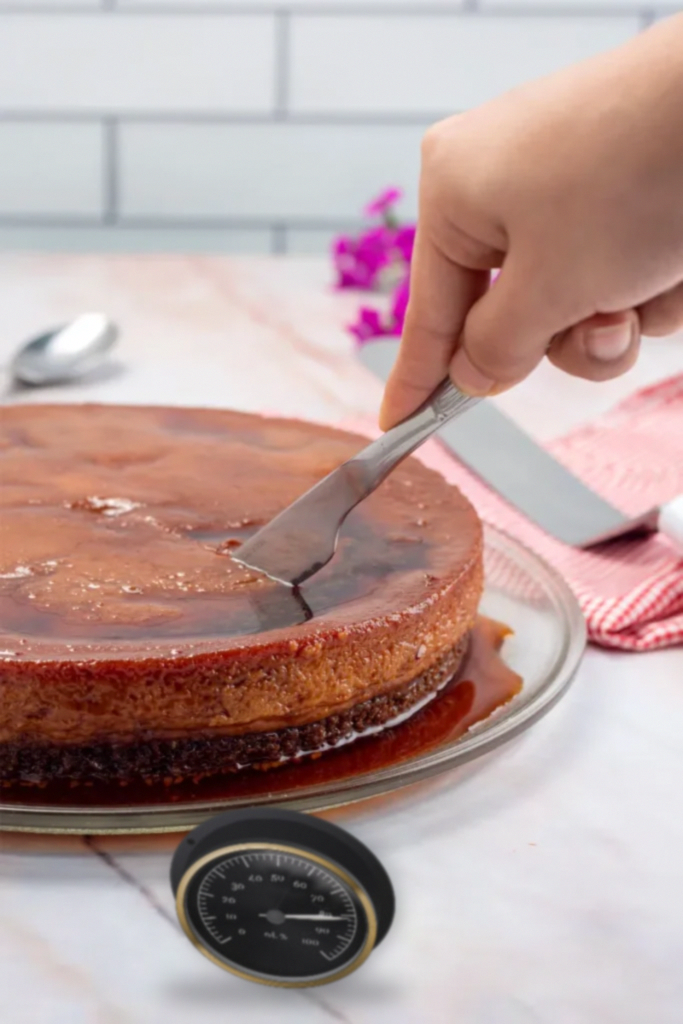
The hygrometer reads 80 %
